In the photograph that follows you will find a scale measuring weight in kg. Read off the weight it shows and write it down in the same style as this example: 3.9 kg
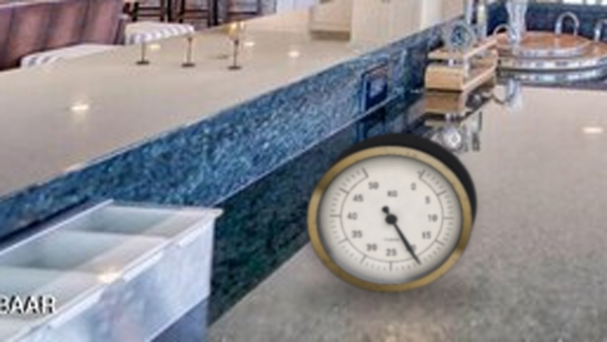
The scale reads 20 kg
